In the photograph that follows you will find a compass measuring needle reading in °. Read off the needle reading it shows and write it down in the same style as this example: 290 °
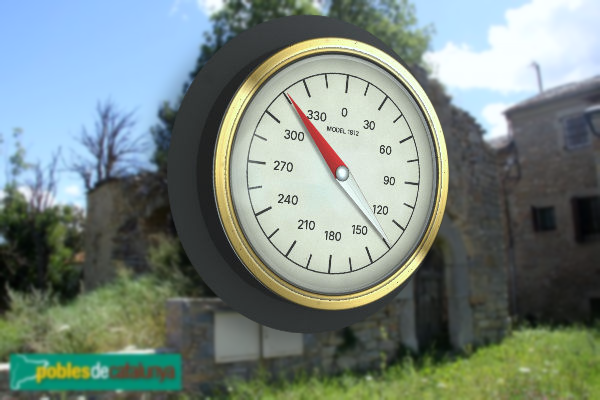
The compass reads 315 °
